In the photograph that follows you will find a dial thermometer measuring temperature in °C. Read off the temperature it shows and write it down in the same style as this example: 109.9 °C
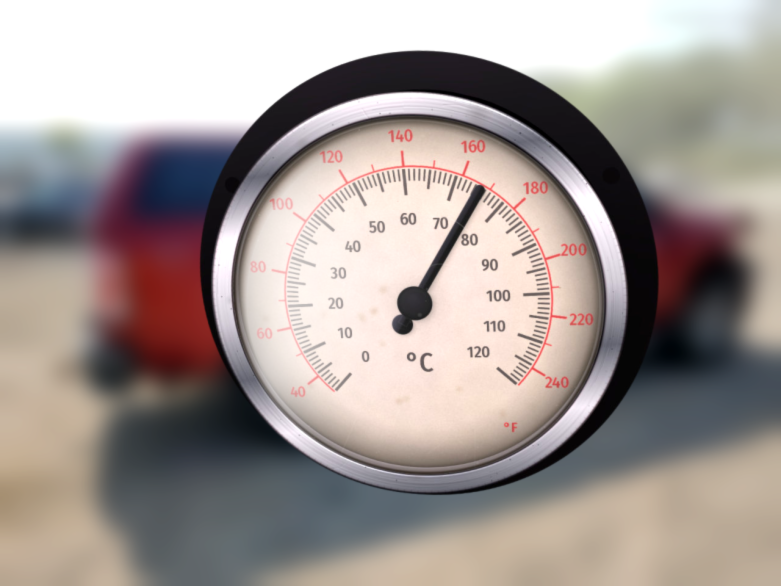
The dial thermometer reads 75 °C
